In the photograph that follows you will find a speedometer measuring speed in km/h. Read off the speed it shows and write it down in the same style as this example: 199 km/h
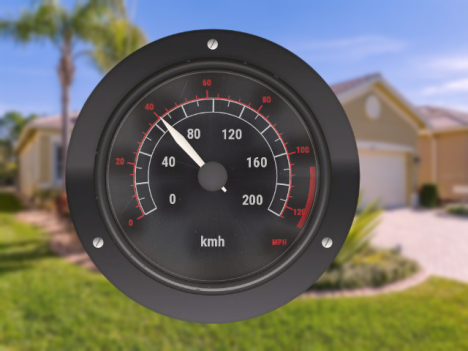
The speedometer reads 65 km/h
